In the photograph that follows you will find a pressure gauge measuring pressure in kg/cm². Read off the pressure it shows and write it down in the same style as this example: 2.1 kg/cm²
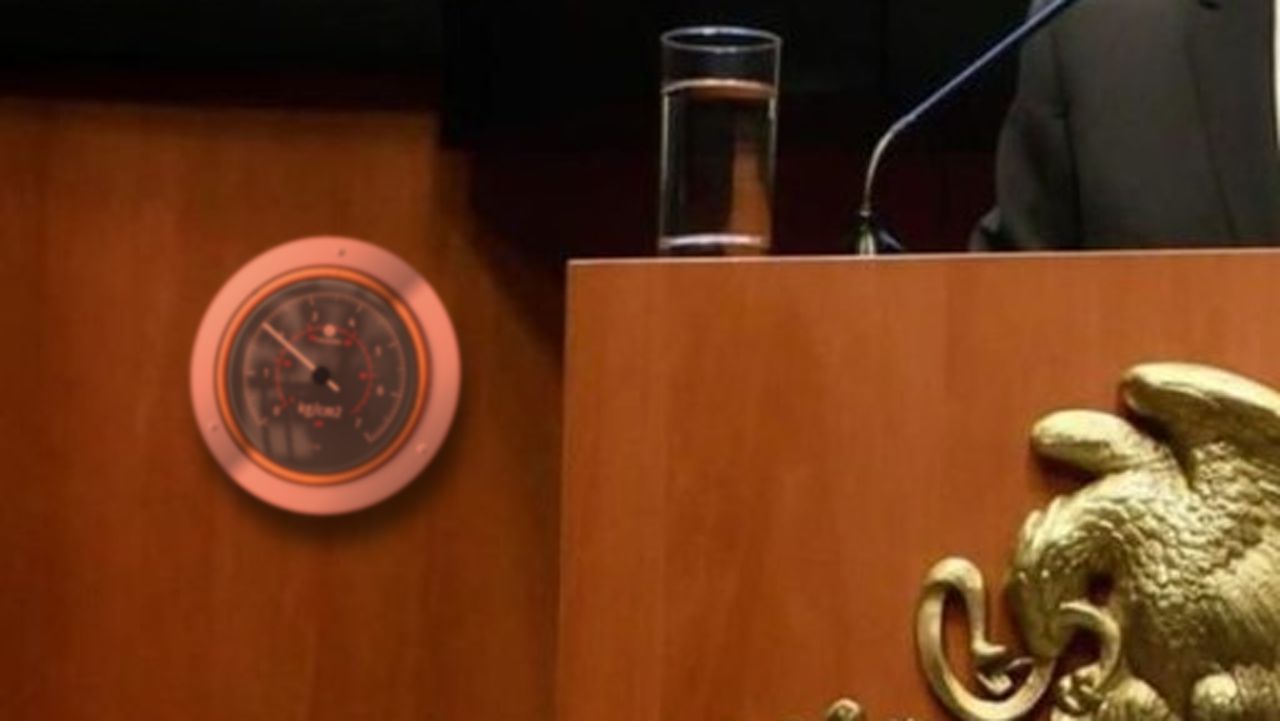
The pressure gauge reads 2 kg/cm²
